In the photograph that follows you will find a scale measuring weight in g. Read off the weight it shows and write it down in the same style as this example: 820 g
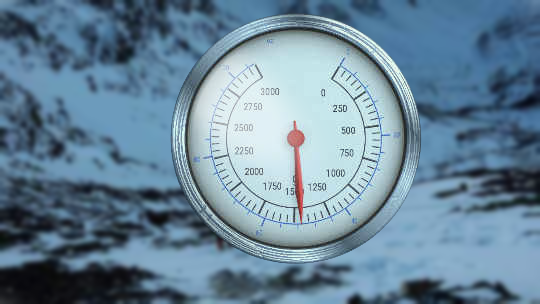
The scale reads 1450 g
